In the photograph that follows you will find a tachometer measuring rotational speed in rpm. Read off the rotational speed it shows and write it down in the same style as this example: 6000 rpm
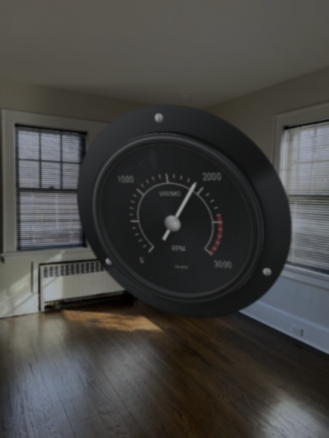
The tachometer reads 1900 rpm
